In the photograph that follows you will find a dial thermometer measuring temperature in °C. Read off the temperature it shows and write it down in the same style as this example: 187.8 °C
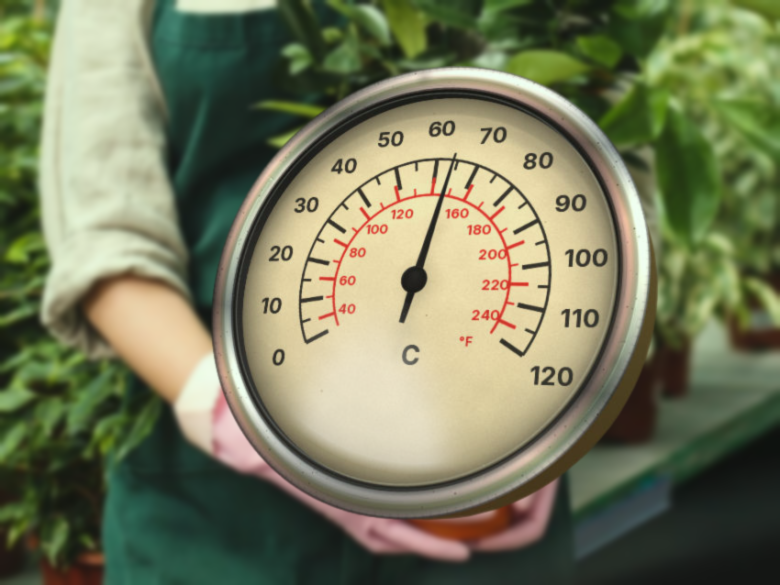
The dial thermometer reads 65 °C
